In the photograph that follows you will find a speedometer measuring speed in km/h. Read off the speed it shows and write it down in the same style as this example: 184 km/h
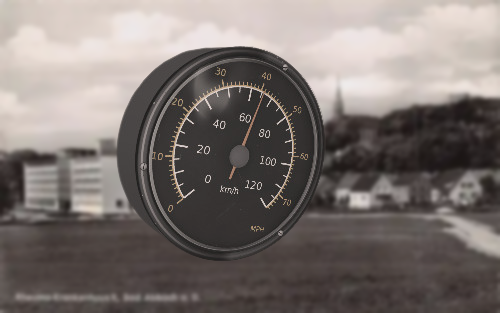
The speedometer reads 65 km/h
